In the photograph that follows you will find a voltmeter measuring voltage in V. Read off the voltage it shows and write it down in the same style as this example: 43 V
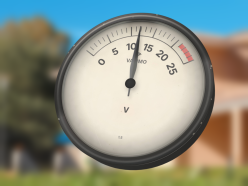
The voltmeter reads 12 V
